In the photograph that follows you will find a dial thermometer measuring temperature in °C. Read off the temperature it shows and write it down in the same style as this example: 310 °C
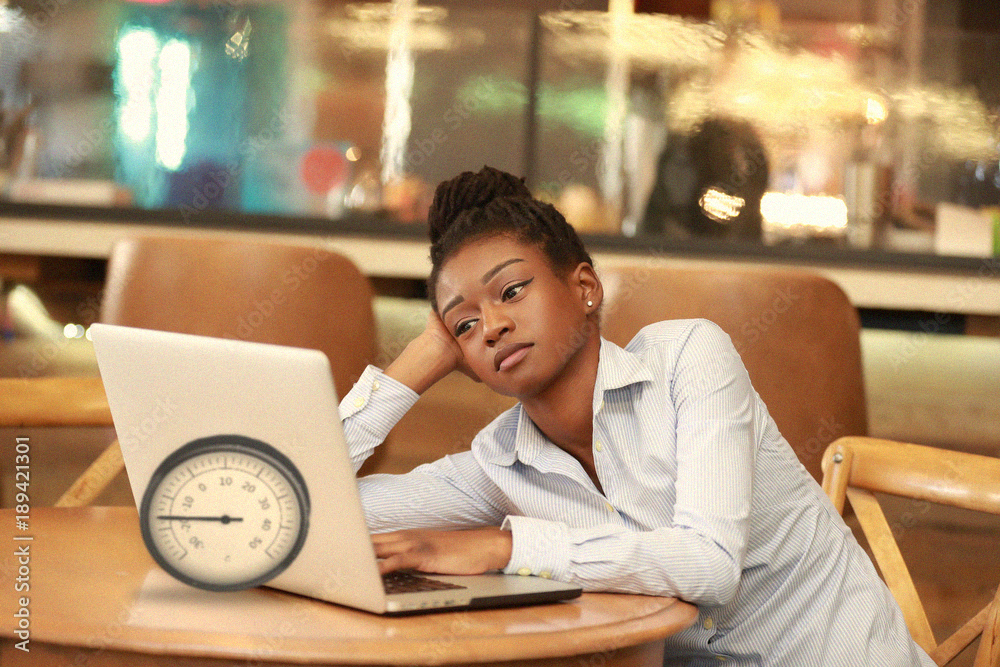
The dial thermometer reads -16 °C
